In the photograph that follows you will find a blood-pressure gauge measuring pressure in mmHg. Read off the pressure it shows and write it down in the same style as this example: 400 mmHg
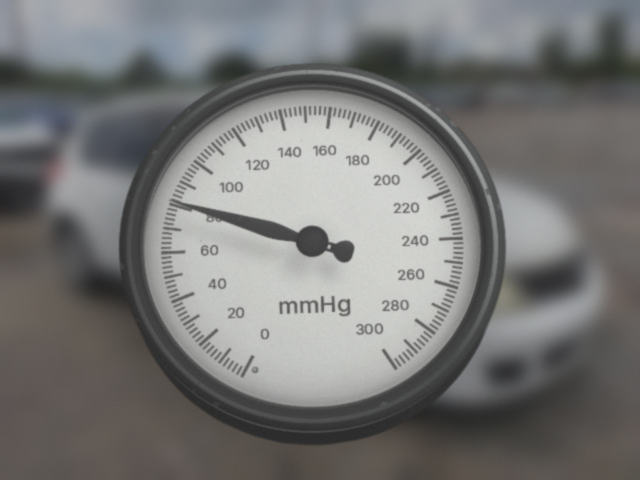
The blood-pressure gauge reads 80 mmHg
